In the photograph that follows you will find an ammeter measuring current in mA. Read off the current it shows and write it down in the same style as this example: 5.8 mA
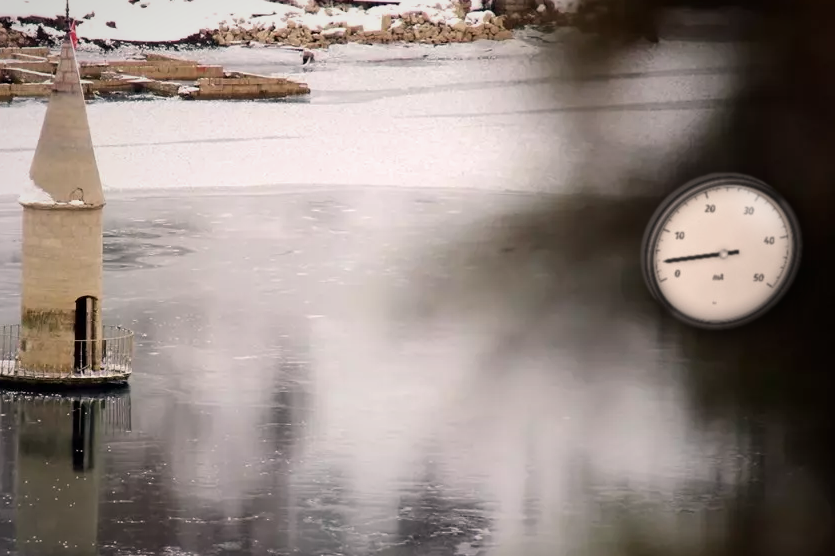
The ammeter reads 4 mA
